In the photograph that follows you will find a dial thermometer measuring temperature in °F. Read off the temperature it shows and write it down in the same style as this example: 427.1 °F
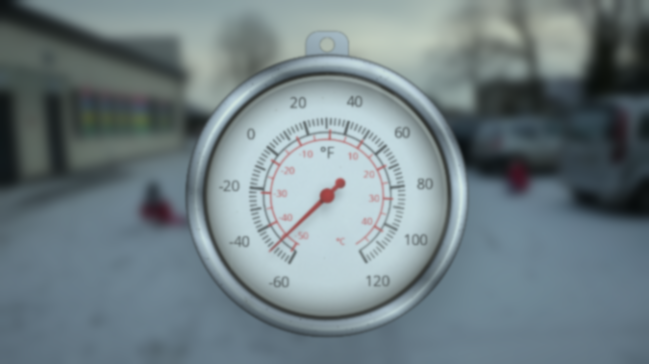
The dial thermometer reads -50 °F
